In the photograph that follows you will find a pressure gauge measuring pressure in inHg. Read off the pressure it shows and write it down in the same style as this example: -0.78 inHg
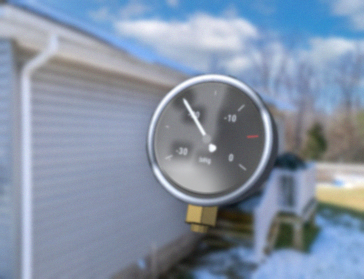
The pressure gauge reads -20 inHg
